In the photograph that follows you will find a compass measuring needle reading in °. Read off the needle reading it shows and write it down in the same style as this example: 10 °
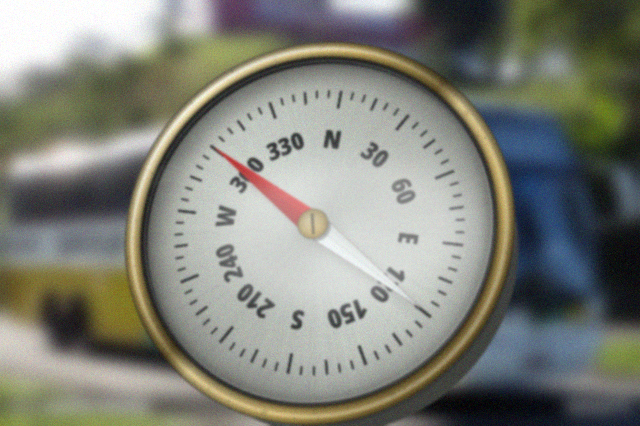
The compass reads 300 °
